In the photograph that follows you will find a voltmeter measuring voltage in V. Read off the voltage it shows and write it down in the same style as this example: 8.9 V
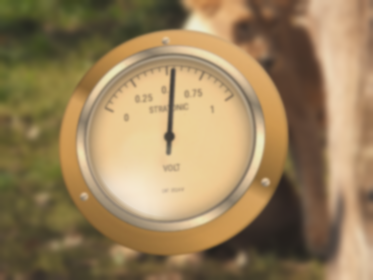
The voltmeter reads 0.55 V
